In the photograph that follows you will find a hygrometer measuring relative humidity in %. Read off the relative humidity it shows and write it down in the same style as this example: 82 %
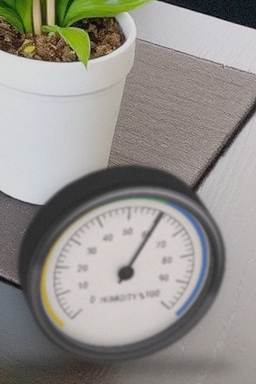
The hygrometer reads 60 %
